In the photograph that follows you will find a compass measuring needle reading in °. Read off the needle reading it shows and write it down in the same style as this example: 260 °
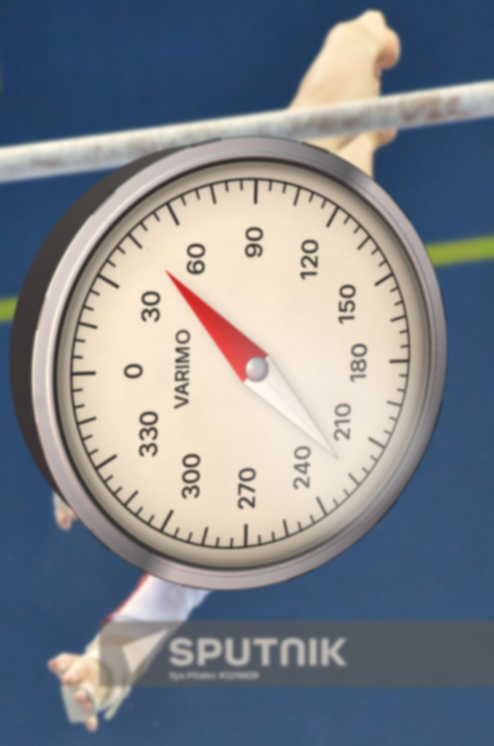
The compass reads 45 °
